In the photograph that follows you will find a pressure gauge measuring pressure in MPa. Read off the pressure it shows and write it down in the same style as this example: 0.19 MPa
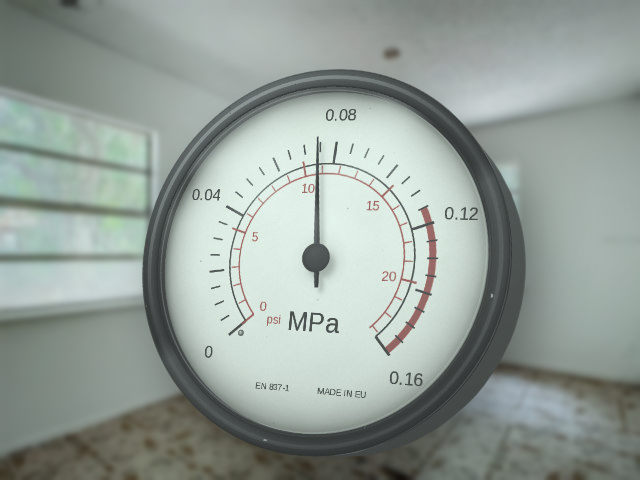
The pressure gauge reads 0.075 MPa
